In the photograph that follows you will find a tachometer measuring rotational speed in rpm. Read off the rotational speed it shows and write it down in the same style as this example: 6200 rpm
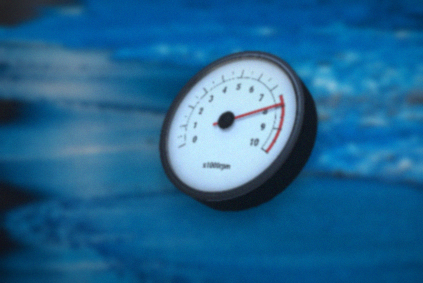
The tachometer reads 8000 rpm
